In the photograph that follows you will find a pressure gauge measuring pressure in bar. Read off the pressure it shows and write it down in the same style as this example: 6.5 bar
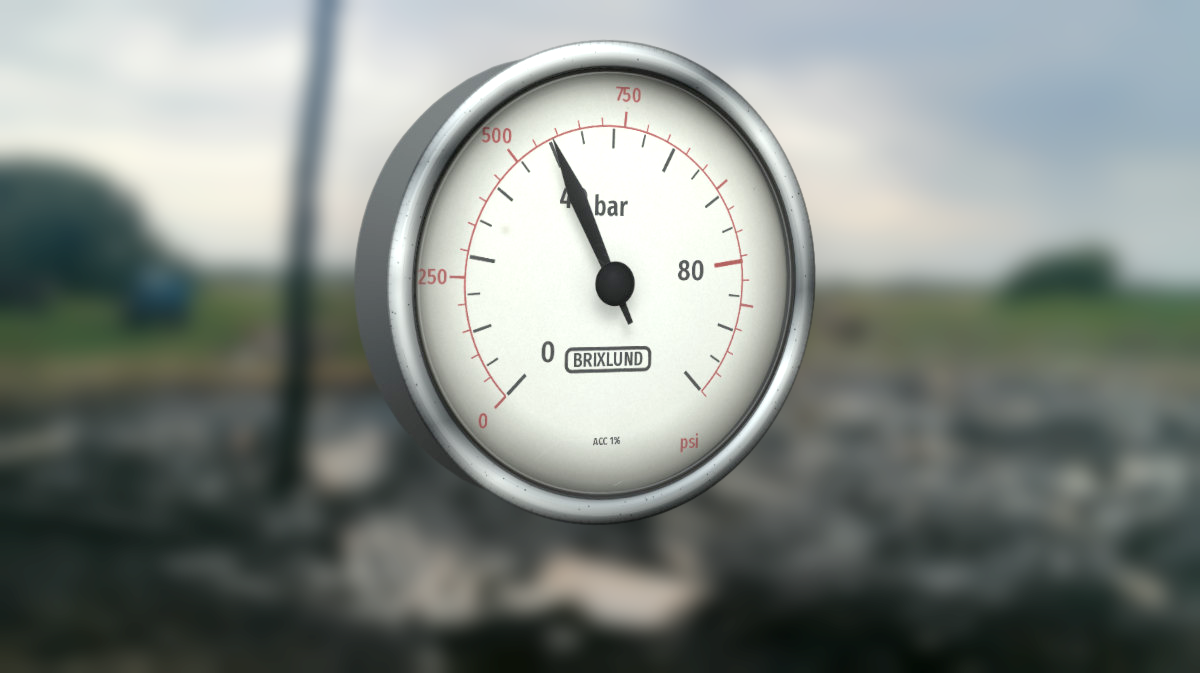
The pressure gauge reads 40 bar
